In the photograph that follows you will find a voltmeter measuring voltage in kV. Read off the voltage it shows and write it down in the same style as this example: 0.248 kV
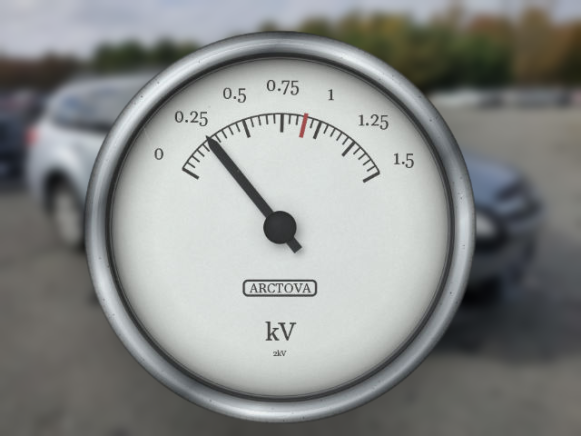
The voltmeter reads 0.25 kV
